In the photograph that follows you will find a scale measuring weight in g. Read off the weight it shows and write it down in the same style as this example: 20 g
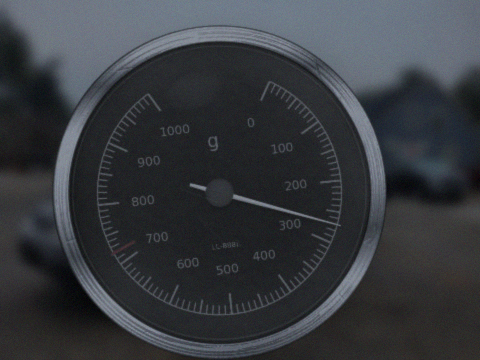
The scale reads 270 g
